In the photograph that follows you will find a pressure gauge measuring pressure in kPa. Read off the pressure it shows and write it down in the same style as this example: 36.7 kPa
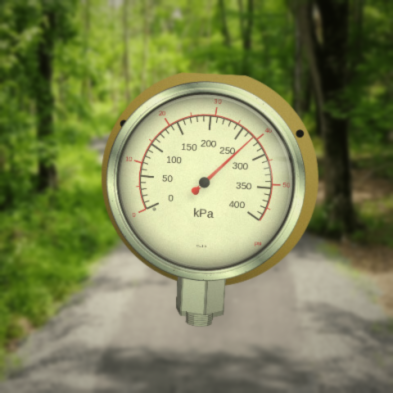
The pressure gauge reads 270 kPa
